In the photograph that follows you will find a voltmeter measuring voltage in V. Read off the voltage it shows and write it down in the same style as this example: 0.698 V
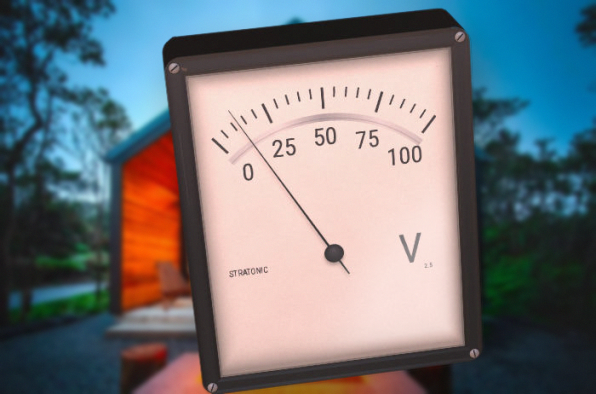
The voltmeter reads 12.5 V
